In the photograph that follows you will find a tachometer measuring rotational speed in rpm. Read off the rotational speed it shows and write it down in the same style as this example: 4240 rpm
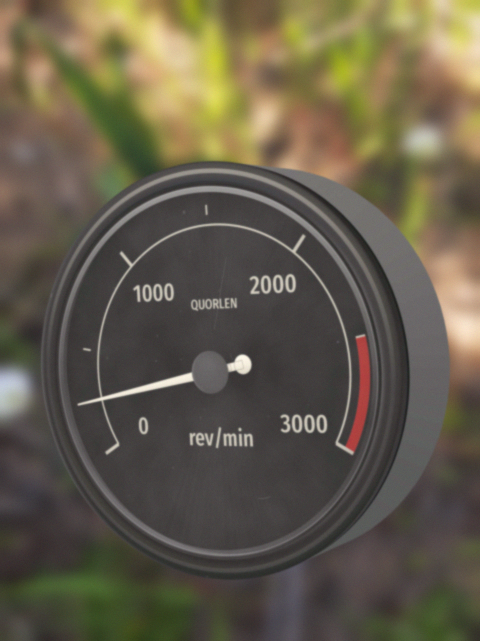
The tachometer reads 250 rpm
